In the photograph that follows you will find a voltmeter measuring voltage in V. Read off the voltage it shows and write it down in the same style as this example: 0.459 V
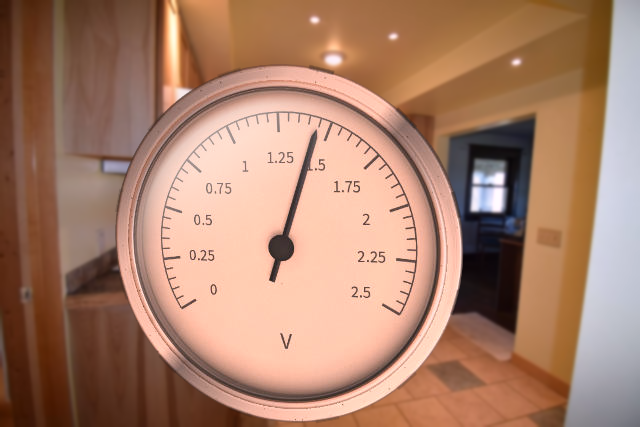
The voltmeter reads 1.45 V
